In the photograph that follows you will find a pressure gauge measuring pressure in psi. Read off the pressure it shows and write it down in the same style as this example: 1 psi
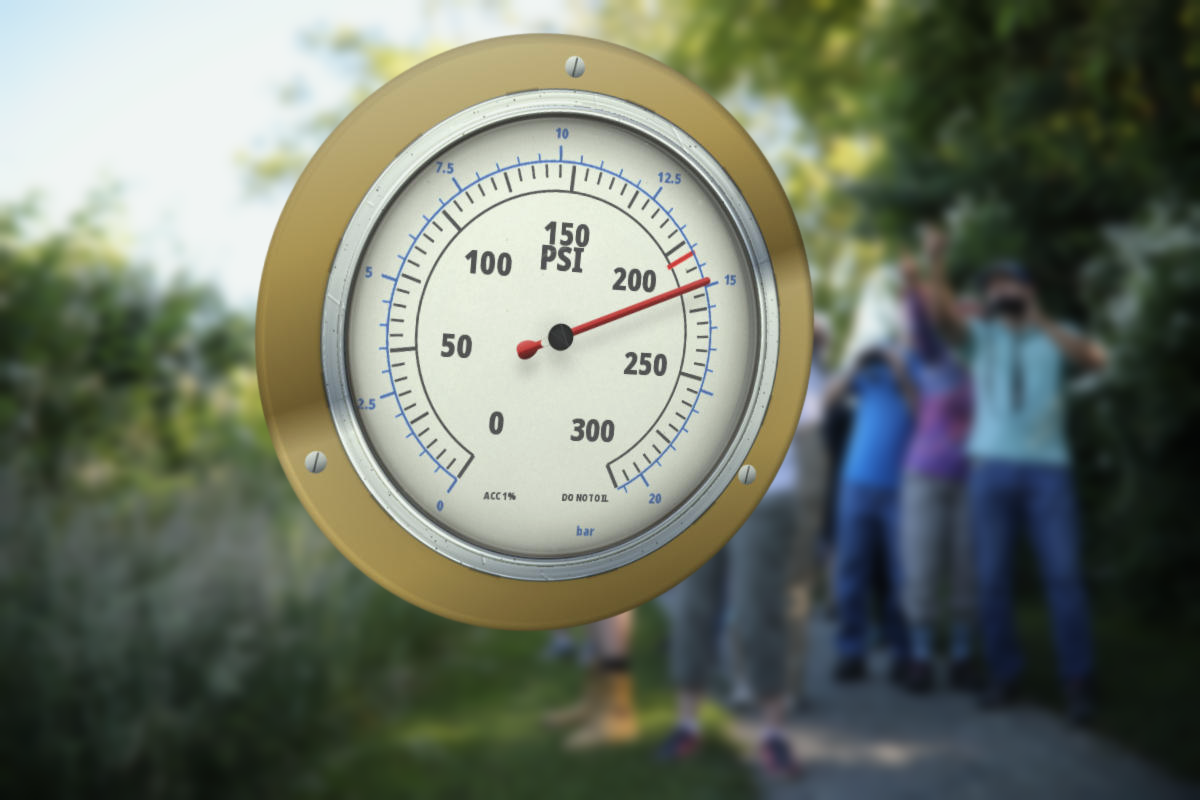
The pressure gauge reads 215 psi
